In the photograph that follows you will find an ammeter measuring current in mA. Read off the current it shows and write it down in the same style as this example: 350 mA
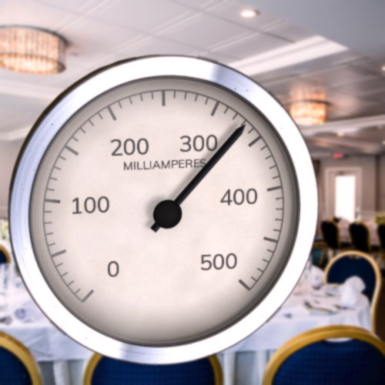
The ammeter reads 330 mA
